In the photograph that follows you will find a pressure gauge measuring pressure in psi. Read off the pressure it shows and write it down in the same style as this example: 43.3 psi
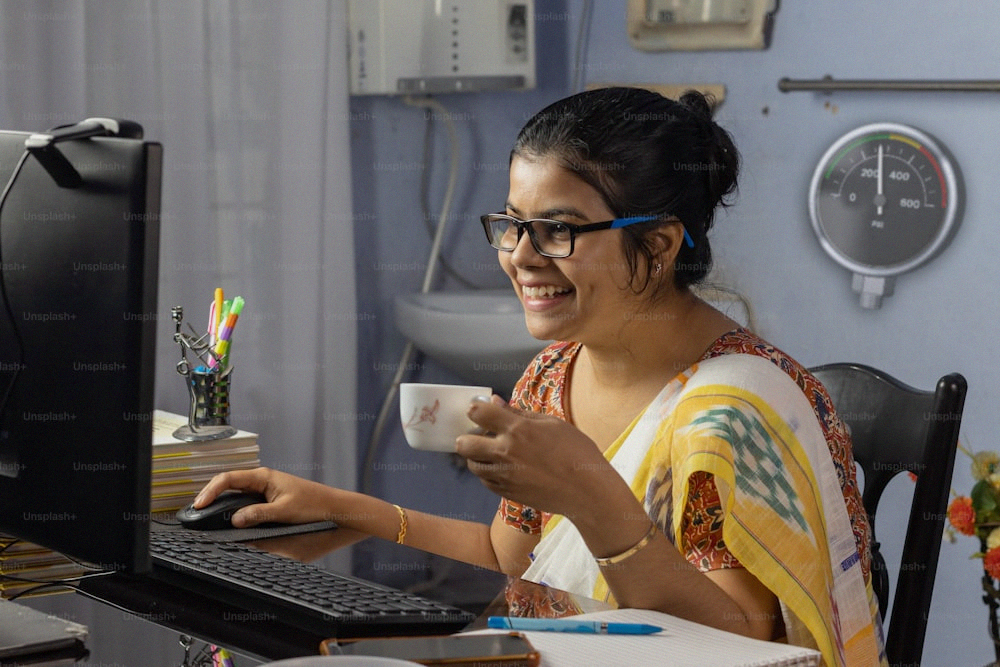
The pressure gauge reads 275 psi
